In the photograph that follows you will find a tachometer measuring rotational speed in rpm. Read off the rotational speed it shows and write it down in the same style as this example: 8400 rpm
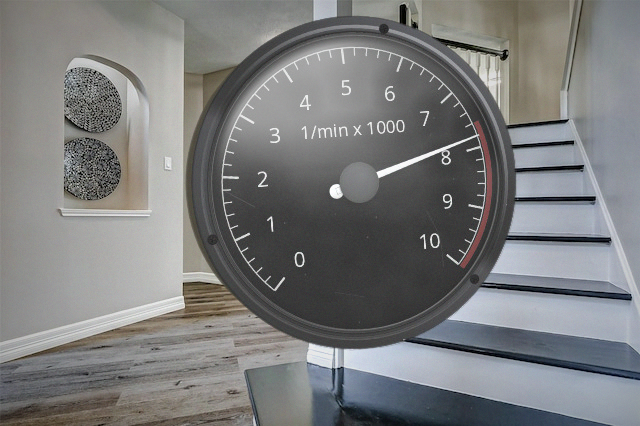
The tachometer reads 7800 rpm
